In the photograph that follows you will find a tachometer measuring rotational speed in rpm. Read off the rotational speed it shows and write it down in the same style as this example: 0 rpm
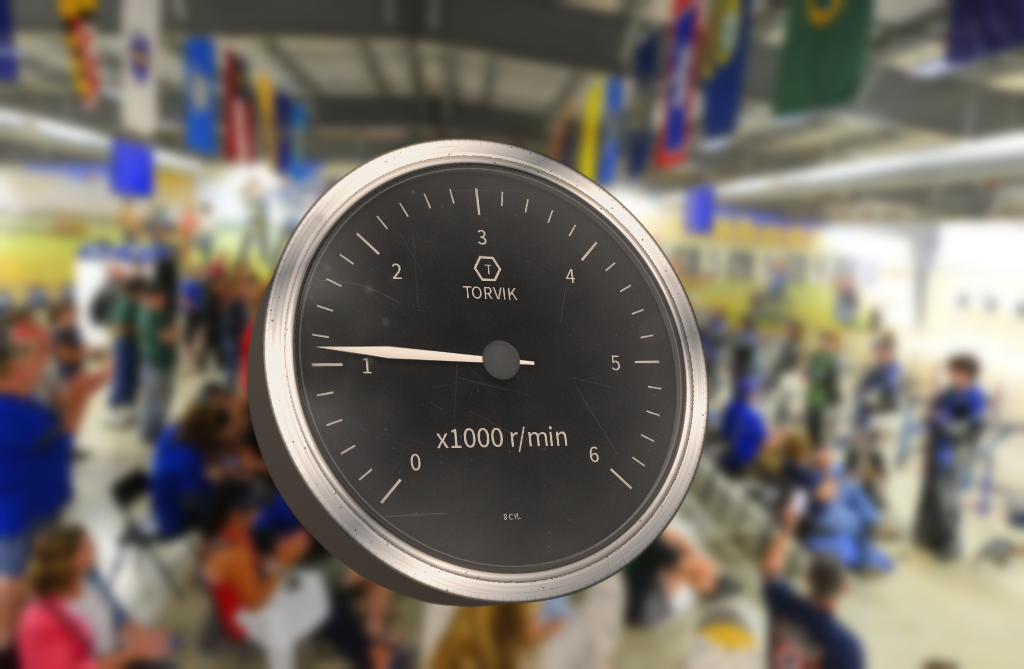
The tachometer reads 1100 rpm
